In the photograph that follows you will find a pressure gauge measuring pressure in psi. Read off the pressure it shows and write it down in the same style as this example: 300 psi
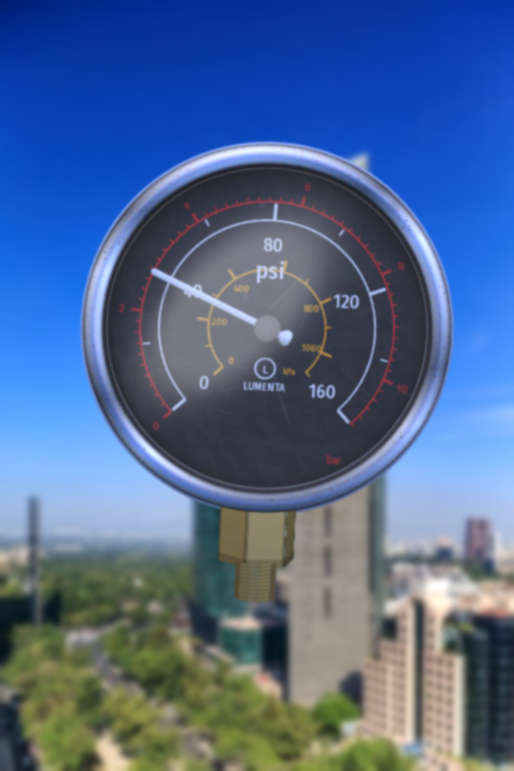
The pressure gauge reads 40 psi
